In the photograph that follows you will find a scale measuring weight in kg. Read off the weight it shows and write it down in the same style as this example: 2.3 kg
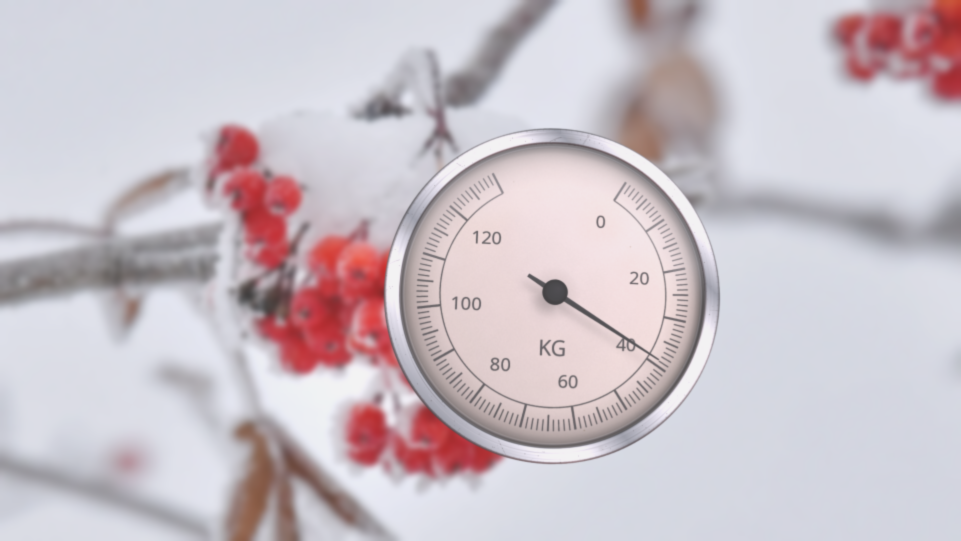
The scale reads 39 kg
